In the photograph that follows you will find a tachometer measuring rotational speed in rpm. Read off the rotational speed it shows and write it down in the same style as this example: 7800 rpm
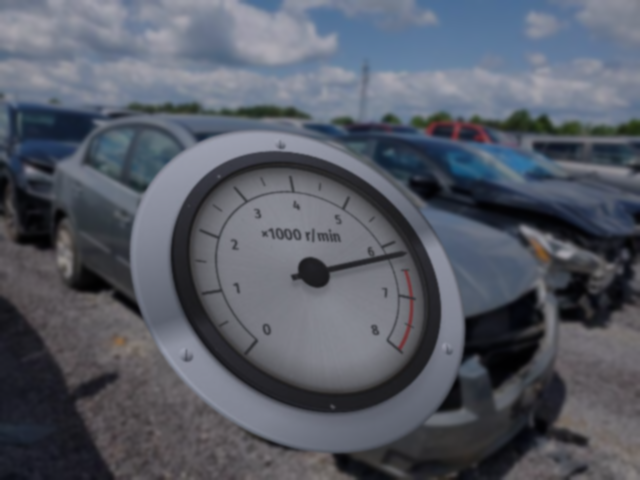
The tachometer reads 6250 rpm
